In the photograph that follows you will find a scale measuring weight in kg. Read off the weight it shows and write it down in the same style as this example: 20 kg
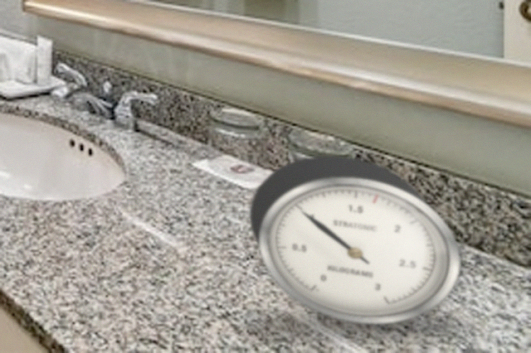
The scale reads 1 kg
